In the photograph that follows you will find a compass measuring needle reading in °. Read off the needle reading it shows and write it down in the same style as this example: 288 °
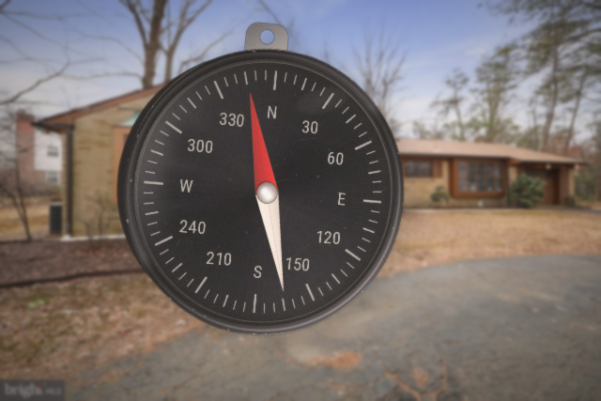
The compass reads 345 °
